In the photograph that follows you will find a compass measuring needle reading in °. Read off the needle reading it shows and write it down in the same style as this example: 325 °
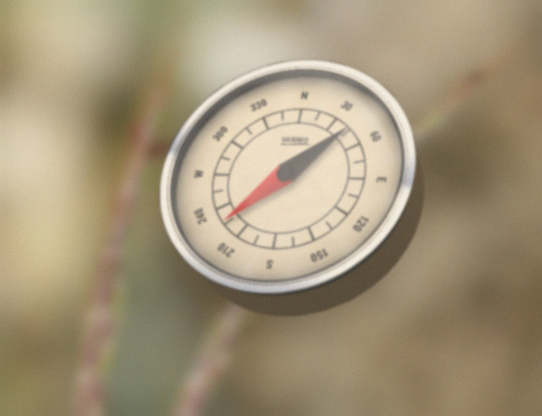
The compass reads 225 °
